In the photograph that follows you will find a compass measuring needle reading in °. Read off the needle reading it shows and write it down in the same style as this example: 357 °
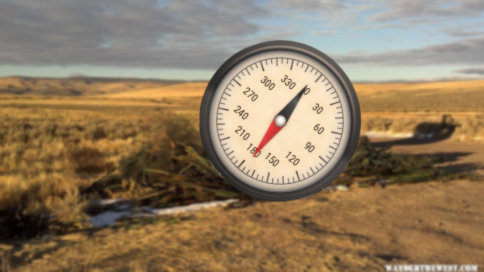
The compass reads 175 °
